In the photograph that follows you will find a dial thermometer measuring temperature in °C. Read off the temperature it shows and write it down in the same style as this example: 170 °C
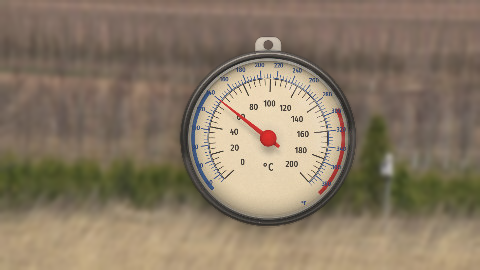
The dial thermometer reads 60 °C
